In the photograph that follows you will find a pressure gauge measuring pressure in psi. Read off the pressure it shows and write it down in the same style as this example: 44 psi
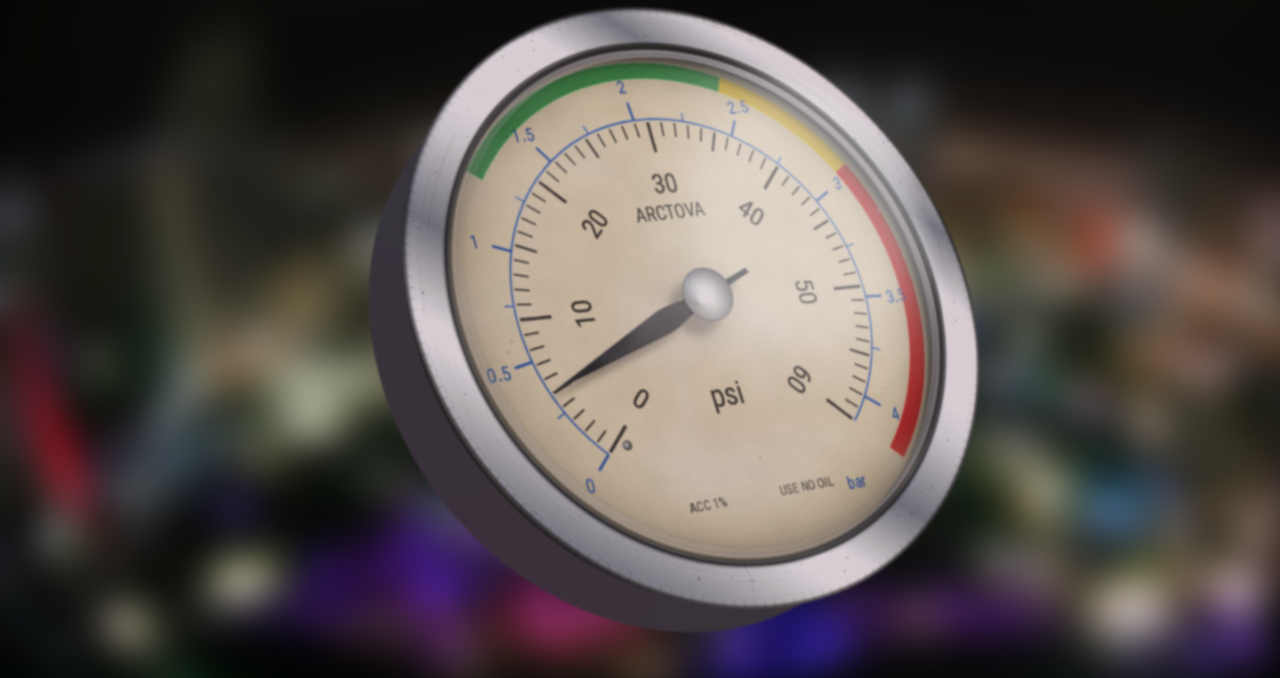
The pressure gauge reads 5 psi
